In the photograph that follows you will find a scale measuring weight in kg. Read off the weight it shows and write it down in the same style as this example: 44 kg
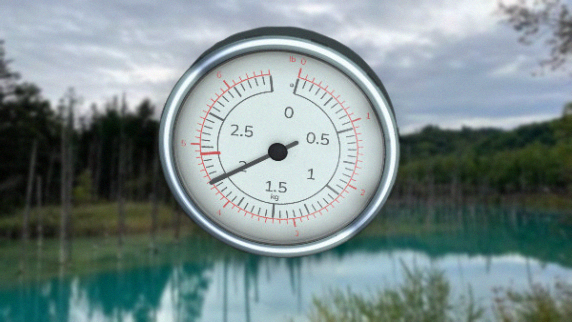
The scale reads 2 kg
